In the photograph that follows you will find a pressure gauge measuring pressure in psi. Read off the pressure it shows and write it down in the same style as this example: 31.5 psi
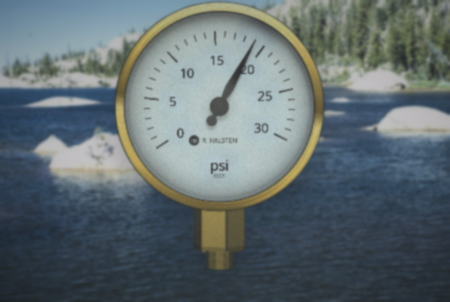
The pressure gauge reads 19 psi
